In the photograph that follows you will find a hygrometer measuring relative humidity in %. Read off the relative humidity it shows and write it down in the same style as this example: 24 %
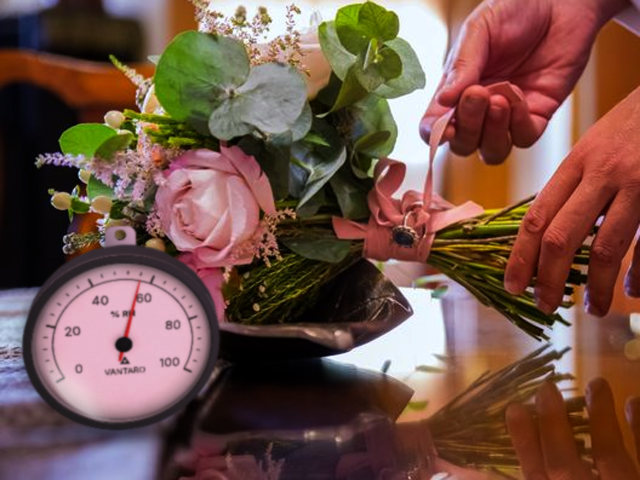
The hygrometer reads 56 %
